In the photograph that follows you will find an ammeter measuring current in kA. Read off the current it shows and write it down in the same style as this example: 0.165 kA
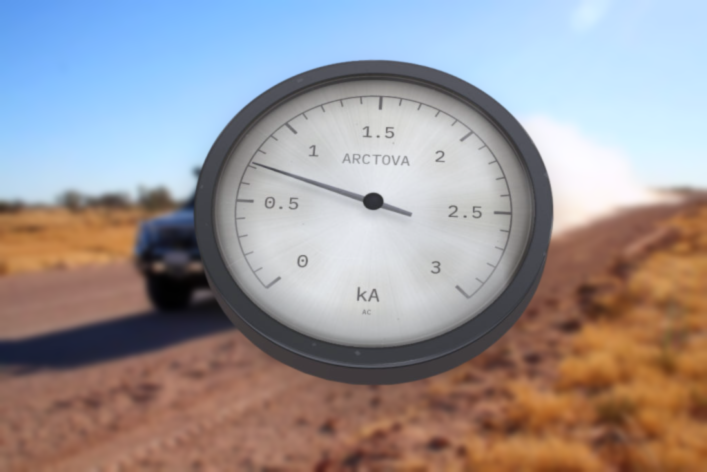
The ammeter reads 0.7 kA
